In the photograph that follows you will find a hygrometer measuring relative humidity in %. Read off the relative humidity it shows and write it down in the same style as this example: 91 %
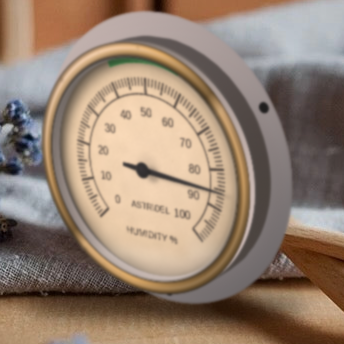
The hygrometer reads 85 %
